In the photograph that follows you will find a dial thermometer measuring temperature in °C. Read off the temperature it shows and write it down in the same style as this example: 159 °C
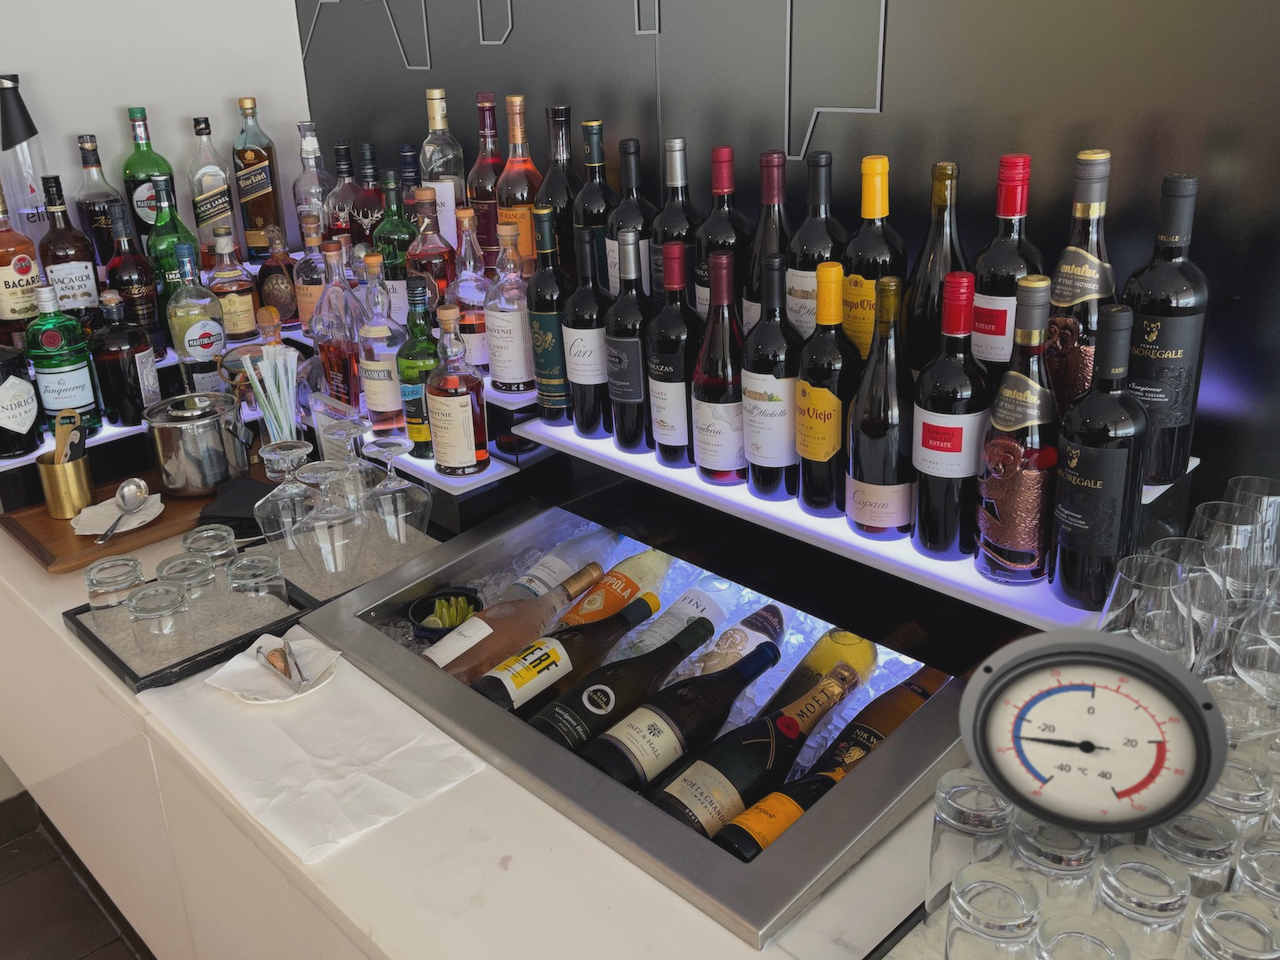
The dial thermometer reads -25 °C
